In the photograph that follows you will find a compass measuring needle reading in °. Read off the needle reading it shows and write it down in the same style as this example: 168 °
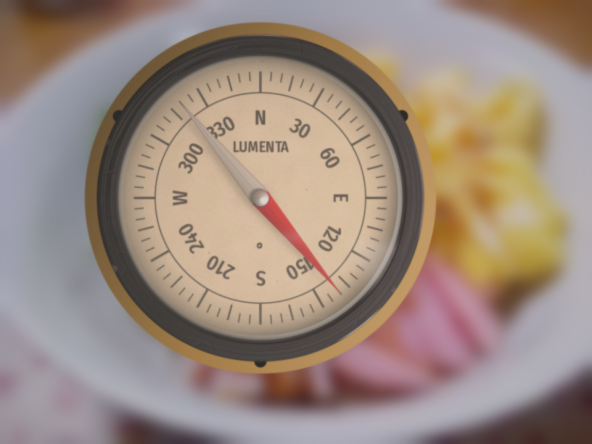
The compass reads 140 °
